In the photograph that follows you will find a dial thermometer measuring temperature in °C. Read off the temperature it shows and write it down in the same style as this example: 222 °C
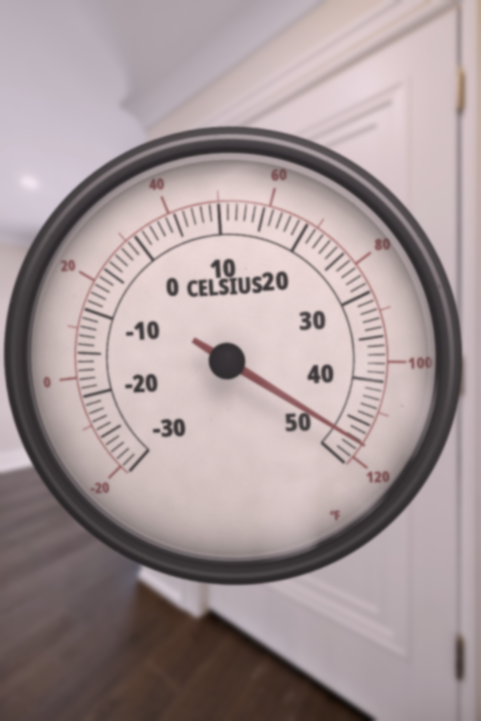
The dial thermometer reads 47 °C
